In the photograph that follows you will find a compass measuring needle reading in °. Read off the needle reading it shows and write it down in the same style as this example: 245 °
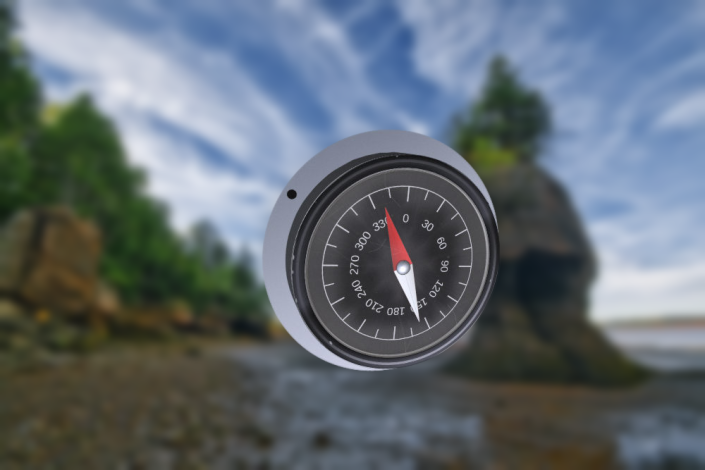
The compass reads 337.5 °
